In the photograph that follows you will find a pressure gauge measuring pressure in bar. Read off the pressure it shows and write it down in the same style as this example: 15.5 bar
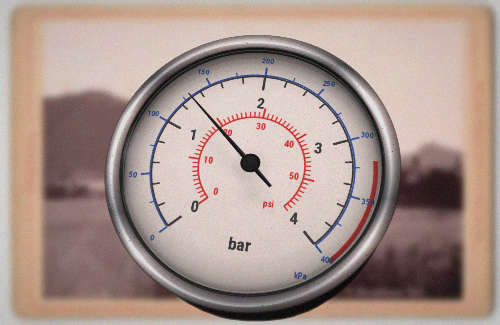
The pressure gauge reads 1.3 bar
